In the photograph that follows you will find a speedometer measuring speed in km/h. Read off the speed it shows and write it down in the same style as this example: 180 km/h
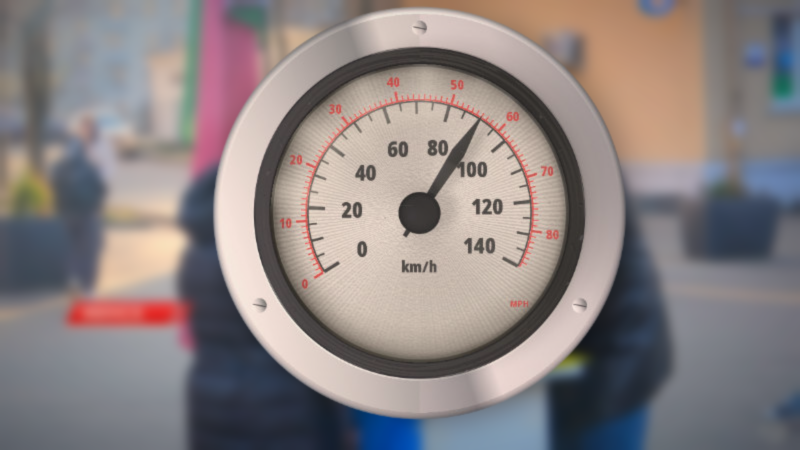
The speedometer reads 90 km/h
